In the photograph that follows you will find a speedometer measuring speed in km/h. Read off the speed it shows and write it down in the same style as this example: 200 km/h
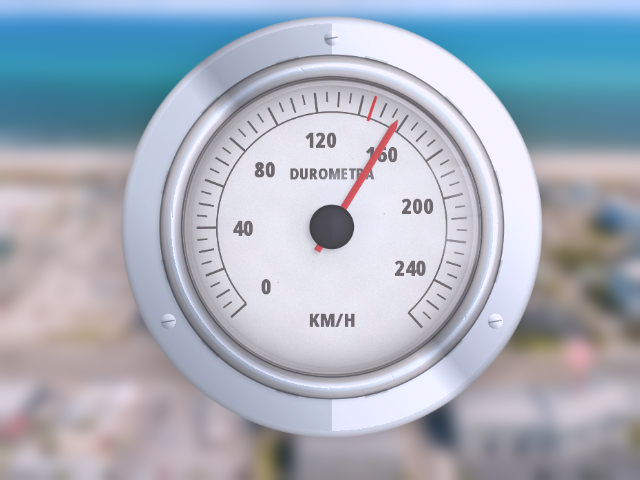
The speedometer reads 157.5 km/h
